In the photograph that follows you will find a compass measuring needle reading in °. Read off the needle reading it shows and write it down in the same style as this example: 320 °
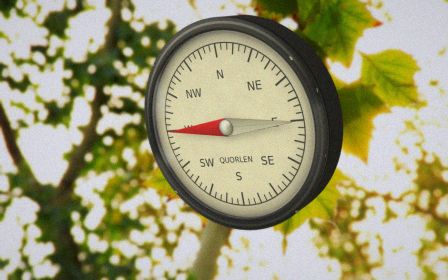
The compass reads 270 °
